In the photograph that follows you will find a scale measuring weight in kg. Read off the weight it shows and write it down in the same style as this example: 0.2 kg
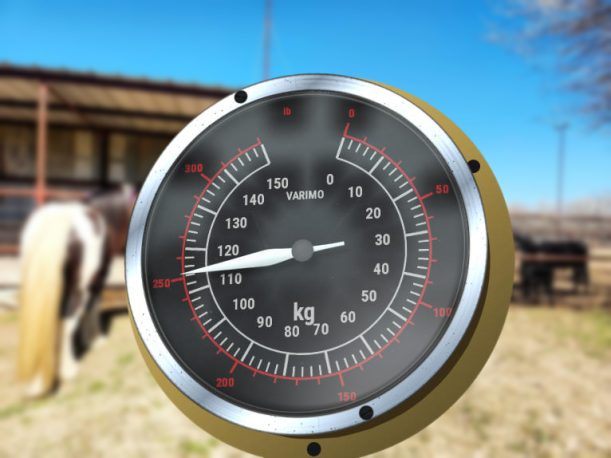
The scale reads 114 kg
